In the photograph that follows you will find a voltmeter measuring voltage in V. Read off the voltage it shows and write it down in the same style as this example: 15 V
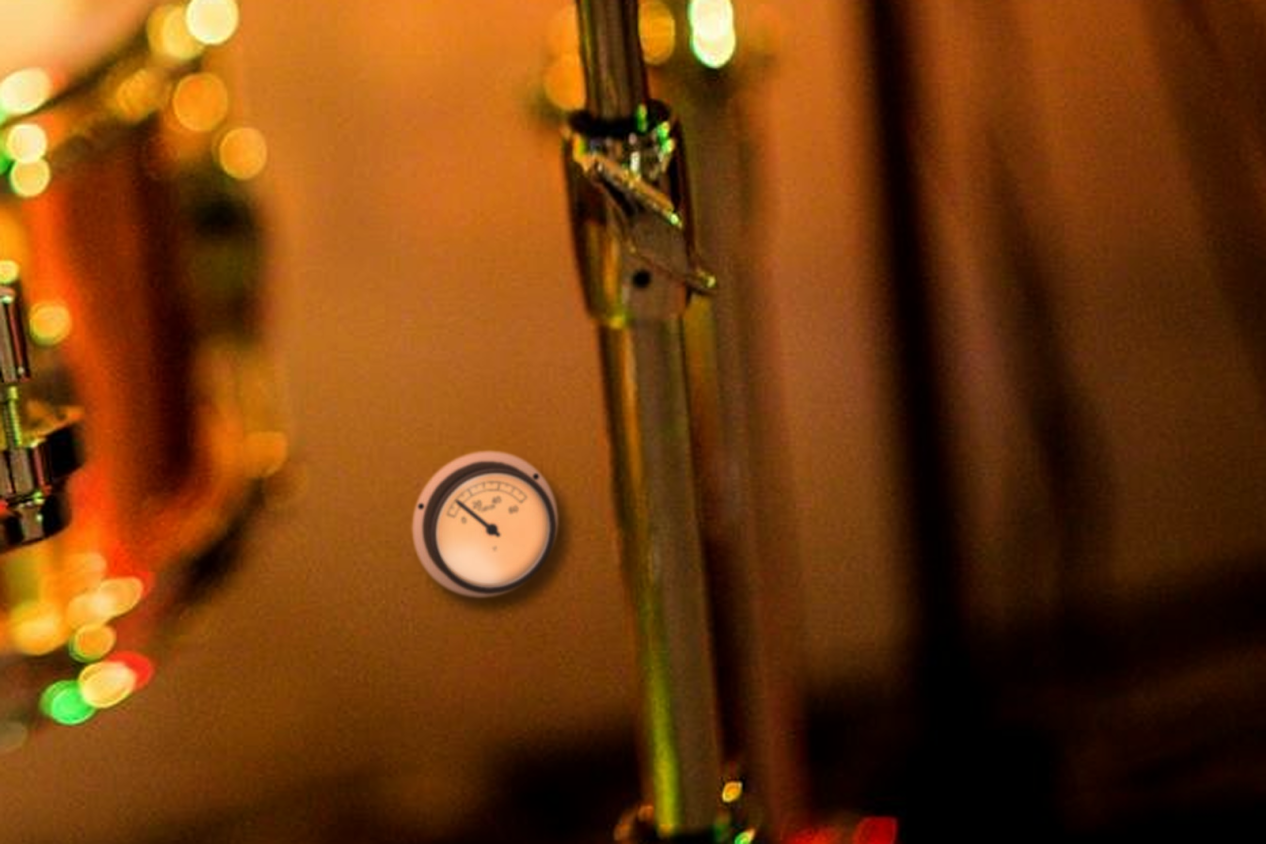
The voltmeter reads 10 V
